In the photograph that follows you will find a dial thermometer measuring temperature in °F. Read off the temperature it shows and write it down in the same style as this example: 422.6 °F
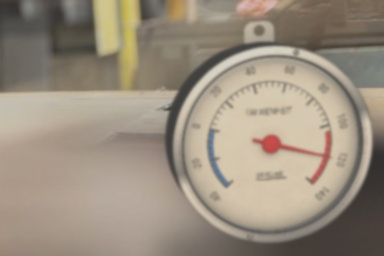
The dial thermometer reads 120 °F
